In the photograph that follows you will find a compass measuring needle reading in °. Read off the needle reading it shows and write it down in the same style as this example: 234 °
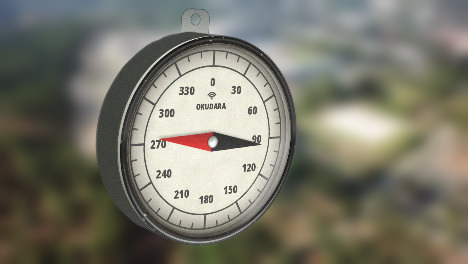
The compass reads 275 °
